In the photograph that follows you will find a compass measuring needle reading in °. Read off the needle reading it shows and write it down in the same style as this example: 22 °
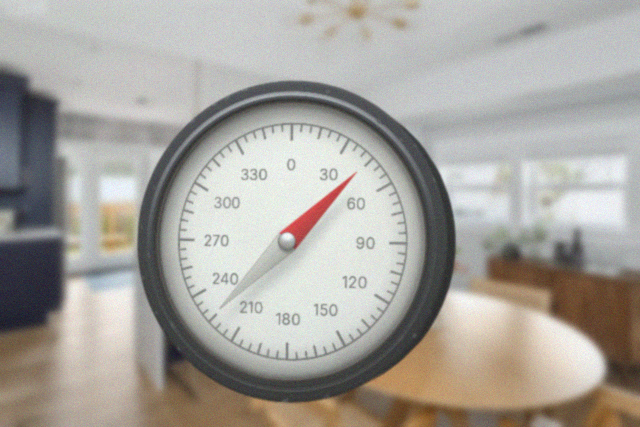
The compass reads 45 °
